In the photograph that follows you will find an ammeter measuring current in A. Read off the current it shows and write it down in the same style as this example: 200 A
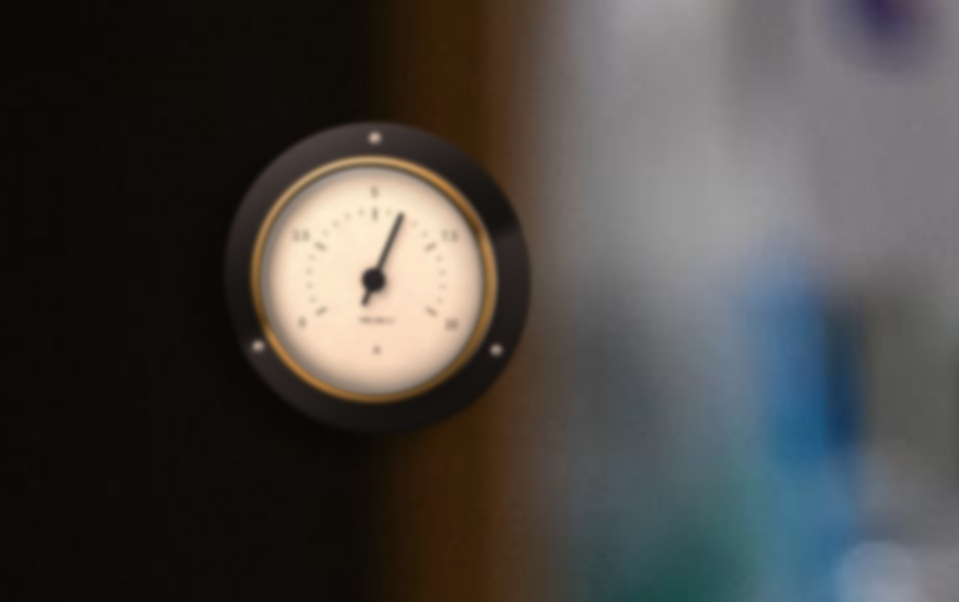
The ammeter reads 6 A
